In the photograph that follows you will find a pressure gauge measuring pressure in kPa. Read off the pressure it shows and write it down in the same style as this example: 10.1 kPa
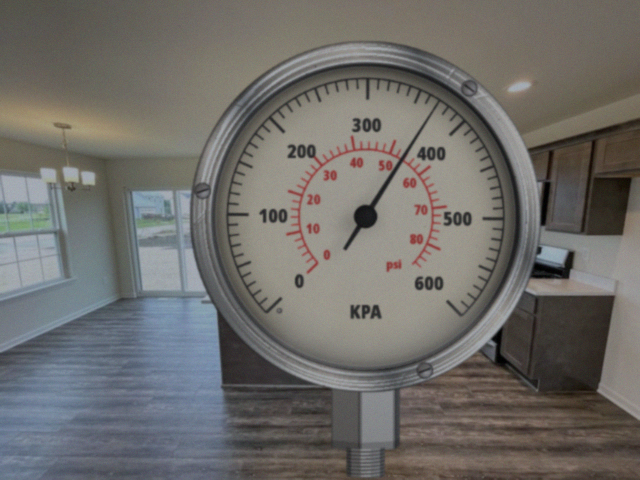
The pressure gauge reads 370 kPa
